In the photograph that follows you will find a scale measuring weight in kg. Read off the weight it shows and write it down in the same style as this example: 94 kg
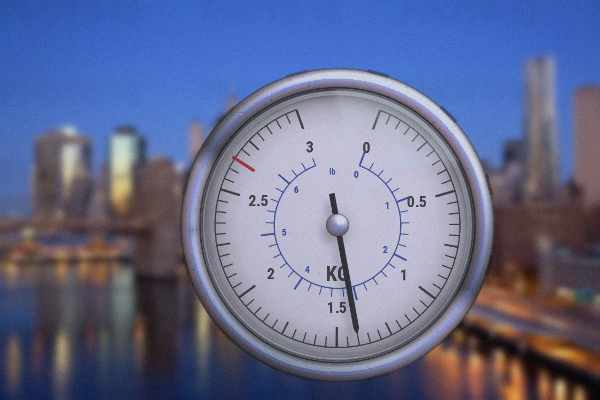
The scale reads 1.4 kg
